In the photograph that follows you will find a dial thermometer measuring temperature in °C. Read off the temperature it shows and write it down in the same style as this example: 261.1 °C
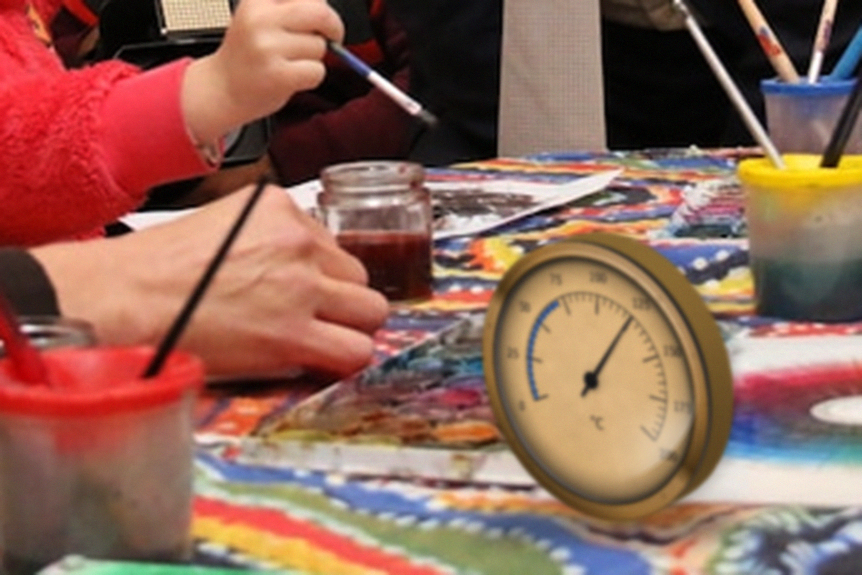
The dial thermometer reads 125 °C
